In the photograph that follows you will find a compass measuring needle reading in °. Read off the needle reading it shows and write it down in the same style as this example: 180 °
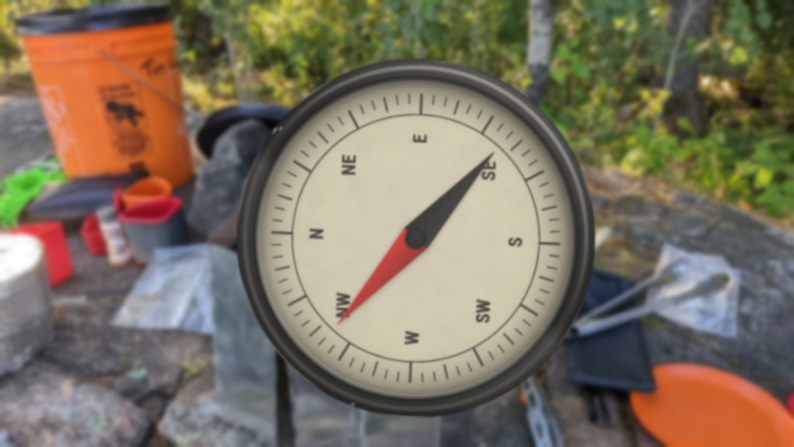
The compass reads 310 °
